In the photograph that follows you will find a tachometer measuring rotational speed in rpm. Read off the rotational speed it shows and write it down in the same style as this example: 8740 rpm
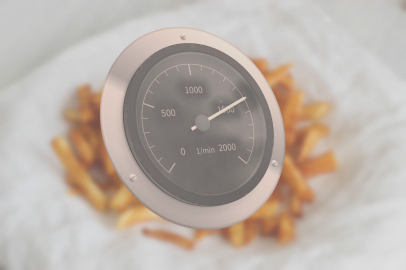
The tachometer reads 1500 rpm
